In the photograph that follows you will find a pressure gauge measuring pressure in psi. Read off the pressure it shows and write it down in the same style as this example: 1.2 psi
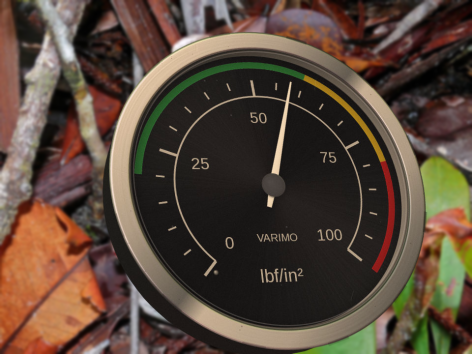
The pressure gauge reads 57.5 psi
